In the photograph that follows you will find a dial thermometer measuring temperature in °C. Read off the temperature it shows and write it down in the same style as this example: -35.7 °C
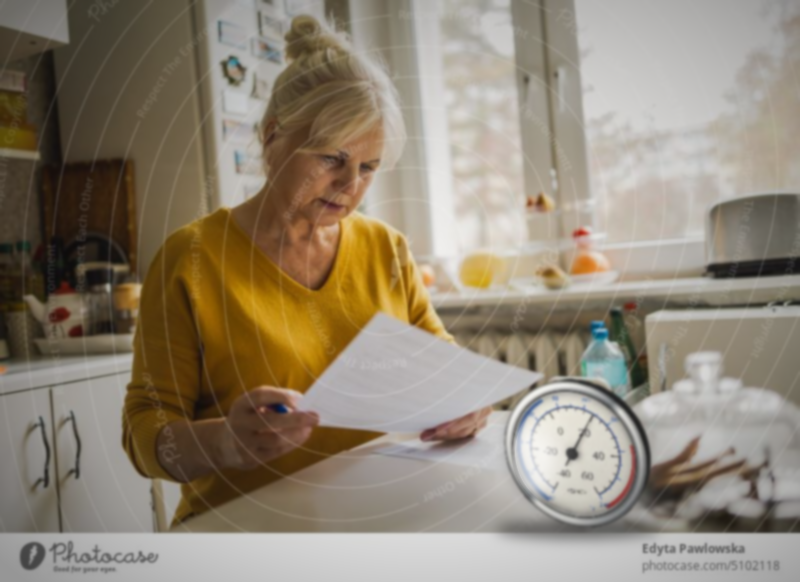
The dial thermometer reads 20 °C
